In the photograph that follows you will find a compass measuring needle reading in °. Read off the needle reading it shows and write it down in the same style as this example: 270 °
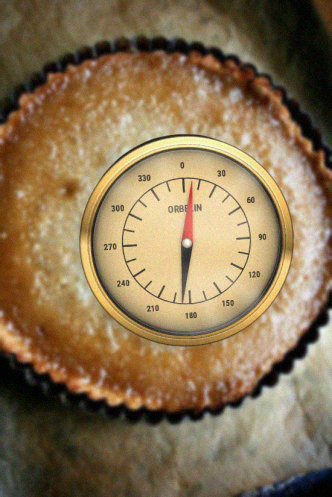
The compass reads 7.5 °
